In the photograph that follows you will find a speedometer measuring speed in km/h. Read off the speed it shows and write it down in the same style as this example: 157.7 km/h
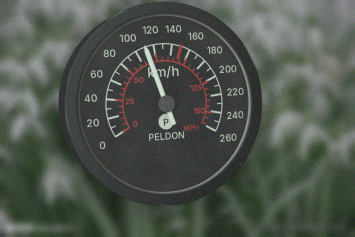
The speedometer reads 110 km/h
